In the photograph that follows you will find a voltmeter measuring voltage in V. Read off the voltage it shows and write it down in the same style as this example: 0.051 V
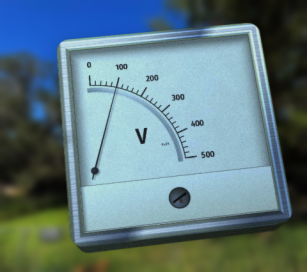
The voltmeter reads 100 V
